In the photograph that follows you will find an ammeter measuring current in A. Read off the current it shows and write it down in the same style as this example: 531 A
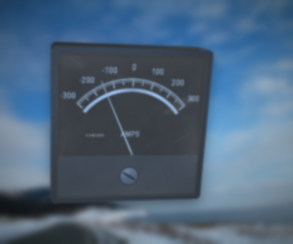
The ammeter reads -150 A
